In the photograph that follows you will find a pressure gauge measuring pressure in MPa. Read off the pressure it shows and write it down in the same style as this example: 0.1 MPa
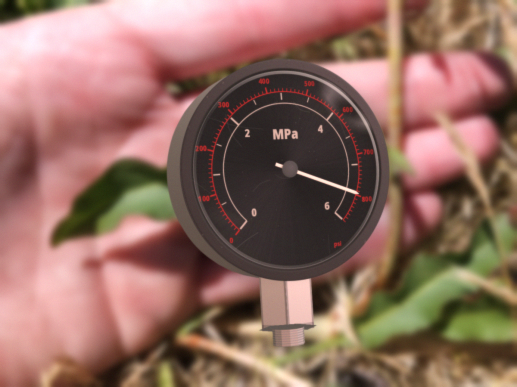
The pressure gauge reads 5.5 MPa
